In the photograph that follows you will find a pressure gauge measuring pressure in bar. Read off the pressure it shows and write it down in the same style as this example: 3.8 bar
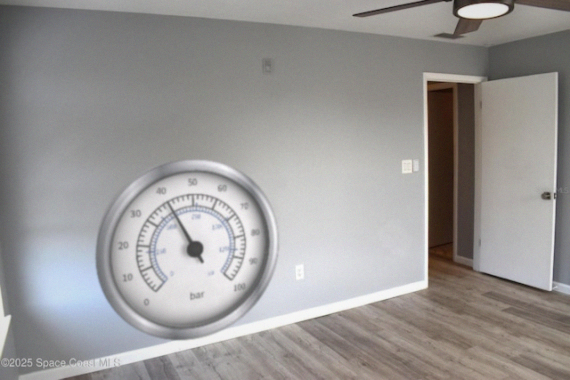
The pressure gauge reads 40 bar
